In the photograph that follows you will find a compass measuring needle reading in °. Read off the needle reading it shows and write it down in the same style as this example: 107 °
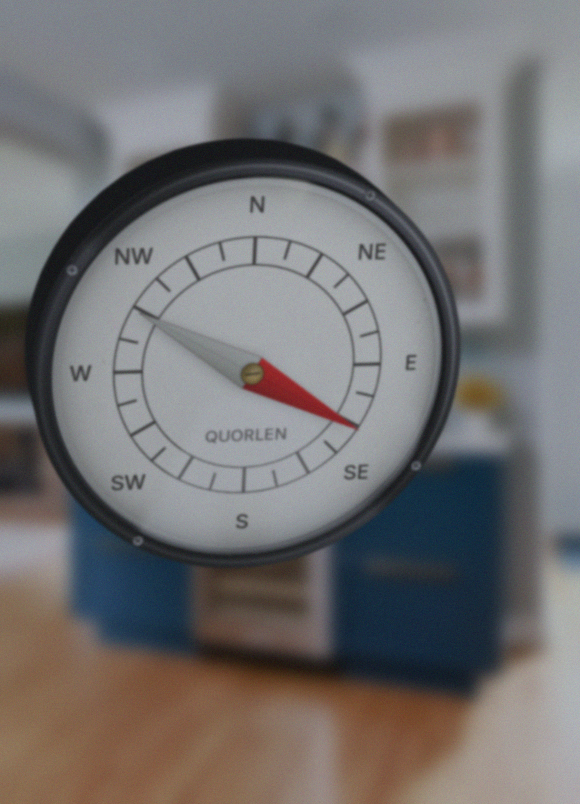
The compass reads 120 °
